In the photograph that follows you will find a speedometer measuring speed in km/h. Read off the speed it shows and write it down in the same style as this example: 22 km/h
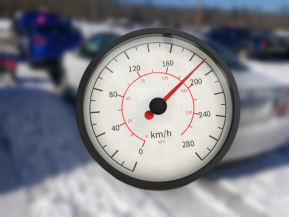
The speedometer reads 190 km/h
